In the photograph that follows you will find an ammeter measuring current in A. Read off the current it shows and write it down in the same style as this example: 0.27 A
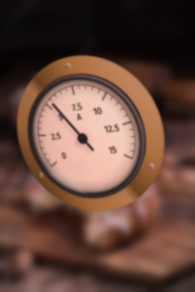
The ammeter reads 5.5 A
